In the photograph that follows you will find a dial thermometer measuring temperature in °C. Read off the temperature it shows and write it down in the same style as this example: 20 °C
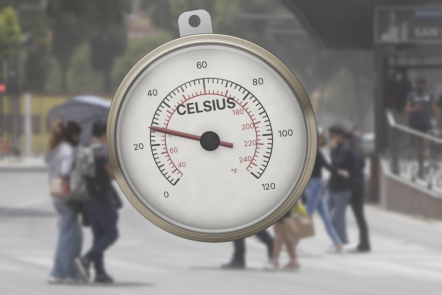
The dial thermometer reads 28 °C
